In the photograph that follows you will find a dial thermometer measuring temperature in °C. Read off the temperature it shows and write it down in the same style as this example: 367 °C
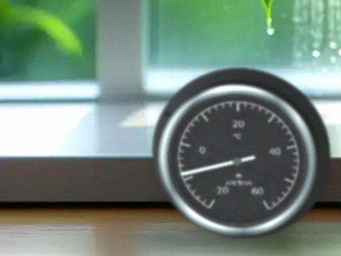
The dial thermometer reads -8 °C
